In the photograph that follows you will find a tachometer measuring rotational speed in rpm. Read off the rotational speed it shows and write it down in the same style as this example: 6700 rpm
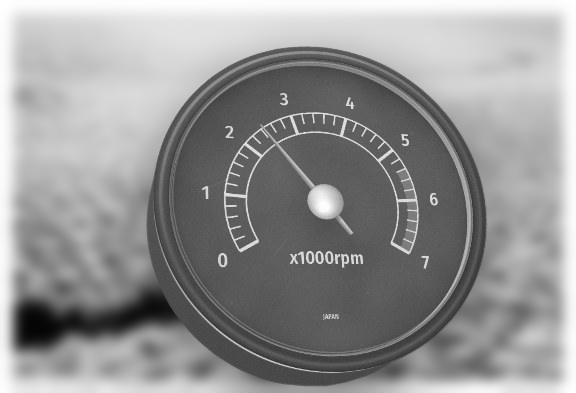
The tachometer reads 2400 rpm
